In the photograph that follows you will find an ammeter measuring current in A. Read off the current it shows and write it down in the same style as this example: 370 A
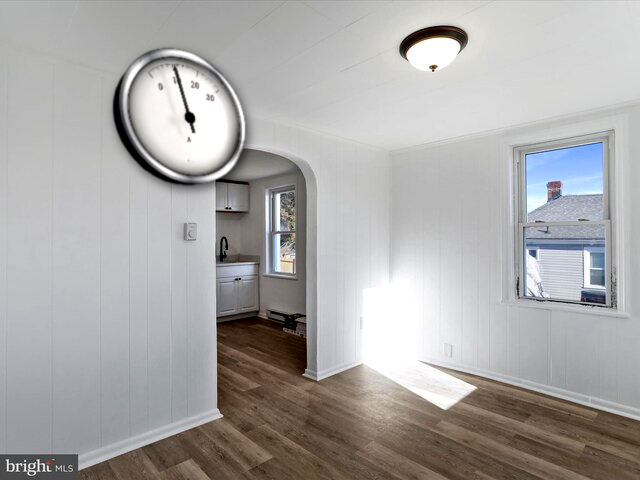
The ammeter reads 10 A
